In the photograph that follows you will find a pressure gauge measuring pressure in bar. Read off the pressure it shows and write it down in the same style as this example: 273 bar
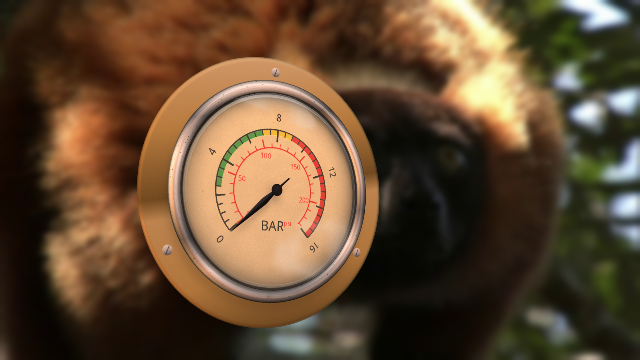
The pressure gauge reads 0 bar
